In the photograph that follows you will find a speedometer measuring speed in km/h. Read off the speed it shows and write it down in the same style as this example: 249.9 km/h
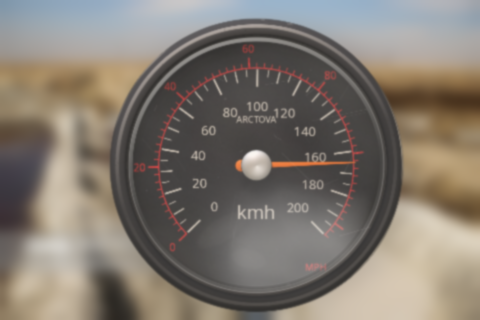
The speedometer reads 165 km/h
